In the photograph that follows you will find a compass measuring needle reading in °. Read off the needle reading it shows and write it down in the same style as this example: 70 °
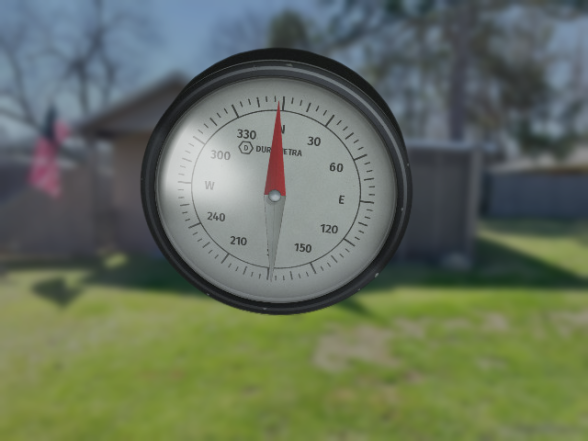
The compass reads 357.5 °
